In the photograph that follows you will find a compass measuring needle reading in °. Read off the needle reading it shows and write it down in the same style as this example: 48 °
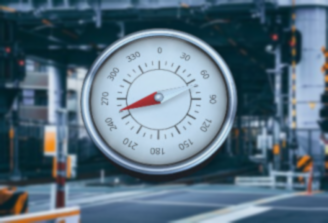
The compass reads 250 °
